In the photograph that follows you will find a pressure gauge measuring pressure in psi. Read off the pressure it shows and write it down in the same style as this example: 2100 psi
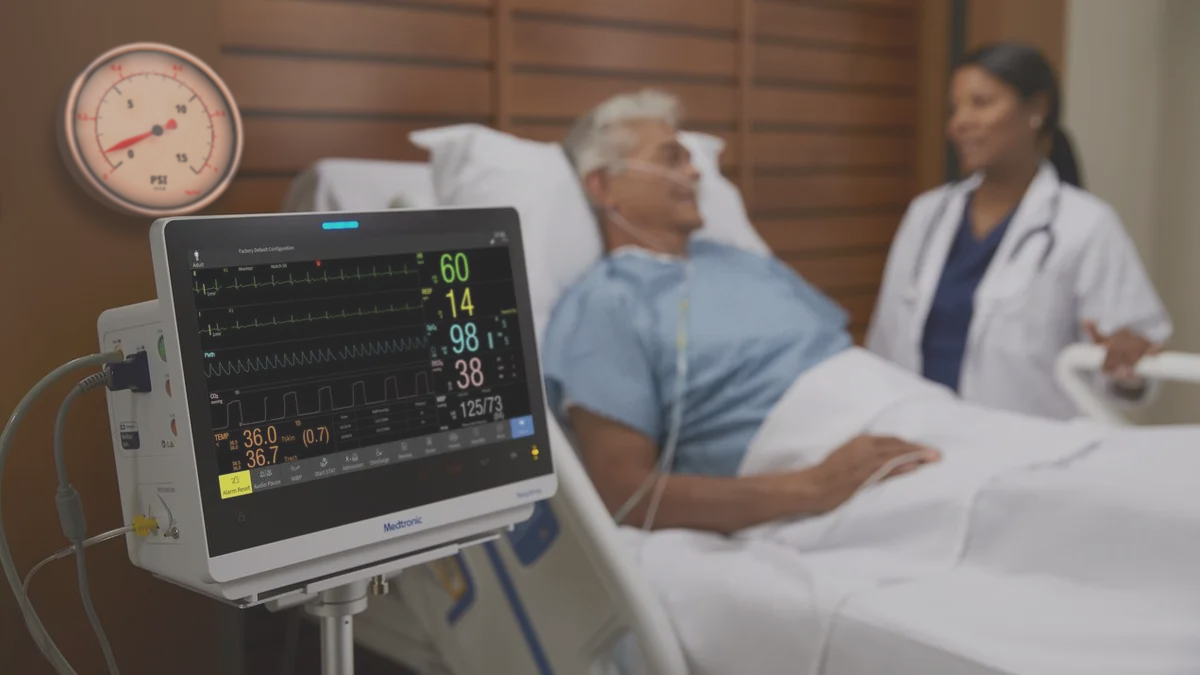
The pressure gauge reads 1 psi
